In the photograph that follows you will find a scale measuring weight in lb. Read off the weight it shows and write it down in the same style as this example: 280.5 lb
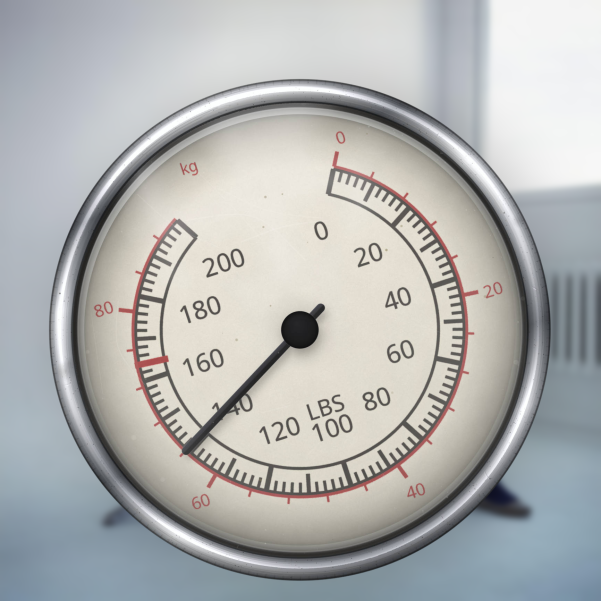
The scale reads 141 lb
